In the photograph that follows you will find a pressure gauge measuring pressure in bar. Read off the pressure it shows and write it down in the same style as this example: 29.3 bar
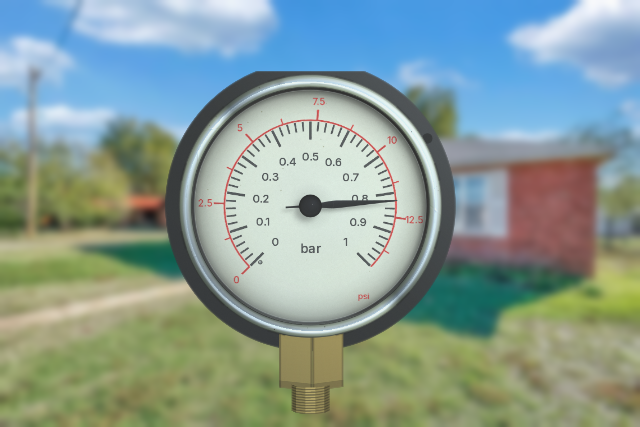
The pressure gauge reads 0.82 bar
